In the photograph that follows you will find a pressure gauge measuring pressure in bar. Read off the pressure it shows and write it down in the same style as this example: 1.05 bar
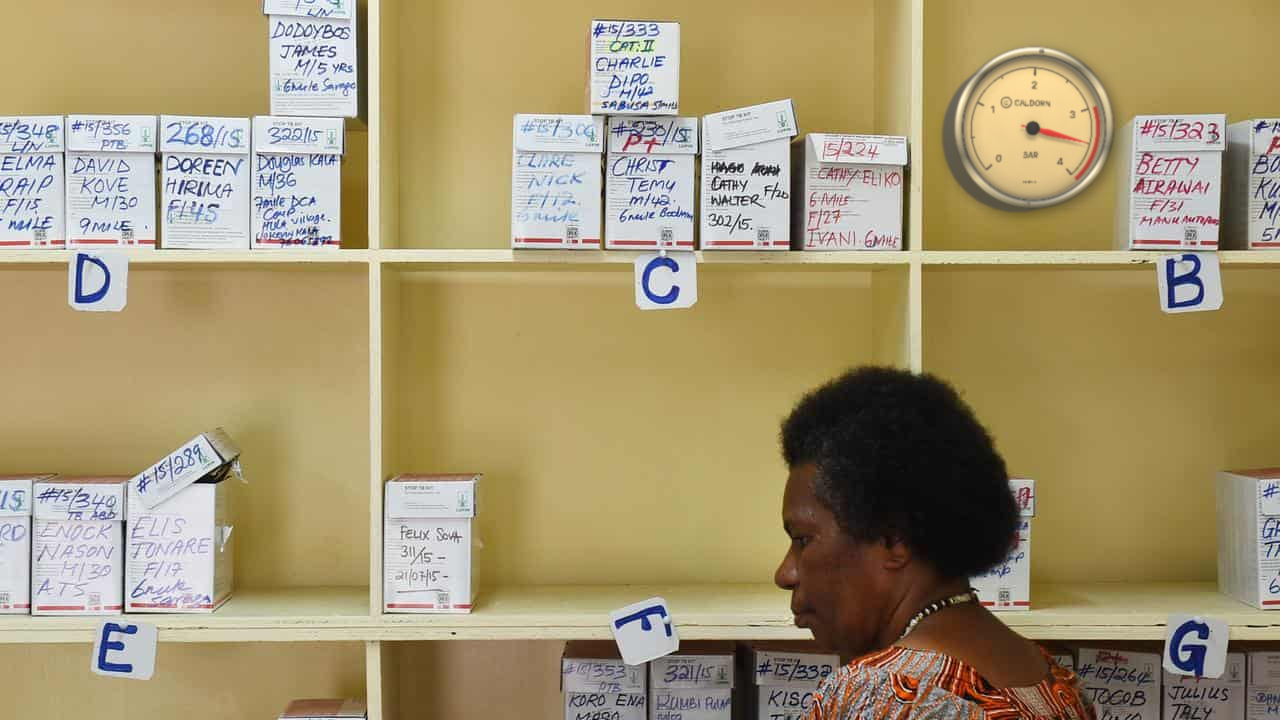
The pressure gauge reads 3.5 bar
